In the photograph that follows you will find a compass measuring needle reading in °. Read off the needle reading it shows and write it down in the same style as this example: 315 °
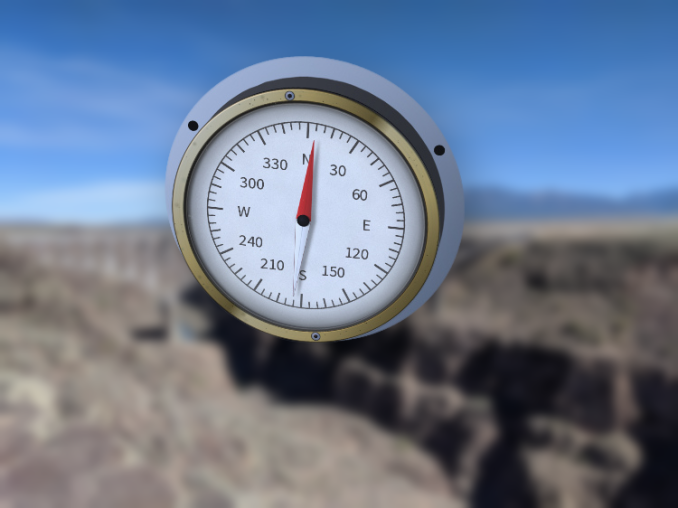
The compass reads 5 °
